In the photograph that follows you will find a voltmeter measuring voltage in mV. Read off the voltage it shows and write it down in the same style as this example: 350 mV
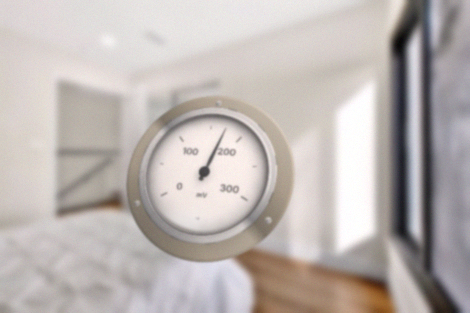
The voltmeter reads 175 mV
